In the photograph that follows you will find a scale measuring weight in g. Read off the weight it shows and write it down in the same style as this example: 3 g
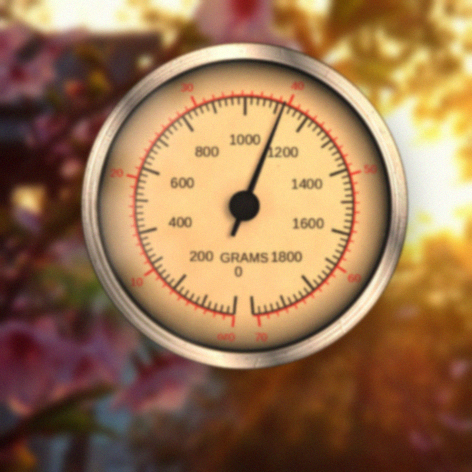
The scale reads 1120 g
